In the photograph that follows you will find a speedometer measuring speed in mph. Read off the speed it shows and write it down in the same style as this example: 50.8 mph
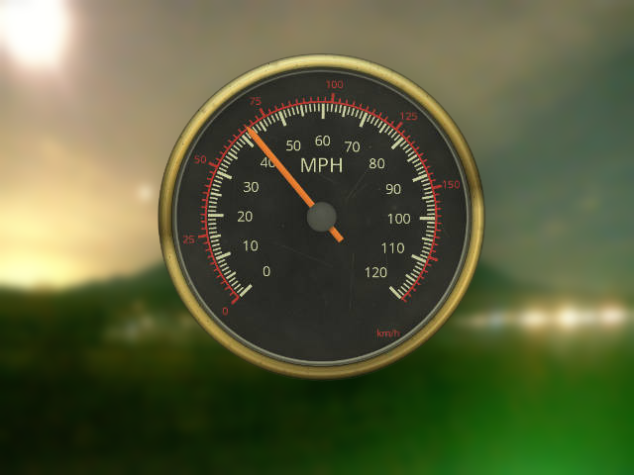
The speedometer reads 42 mph
